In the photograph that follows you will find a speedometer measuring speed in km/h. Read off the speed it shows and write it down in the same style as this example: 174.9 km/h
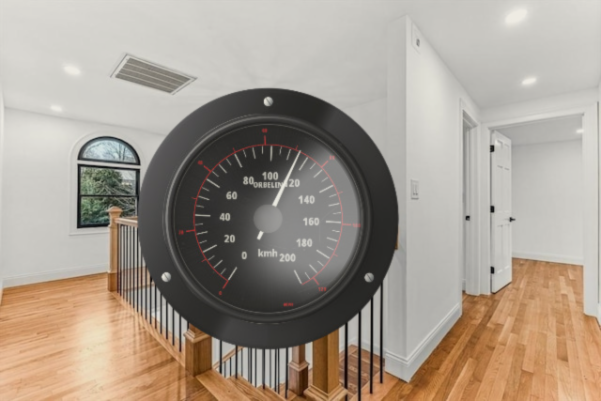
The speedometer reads 115 km/h
